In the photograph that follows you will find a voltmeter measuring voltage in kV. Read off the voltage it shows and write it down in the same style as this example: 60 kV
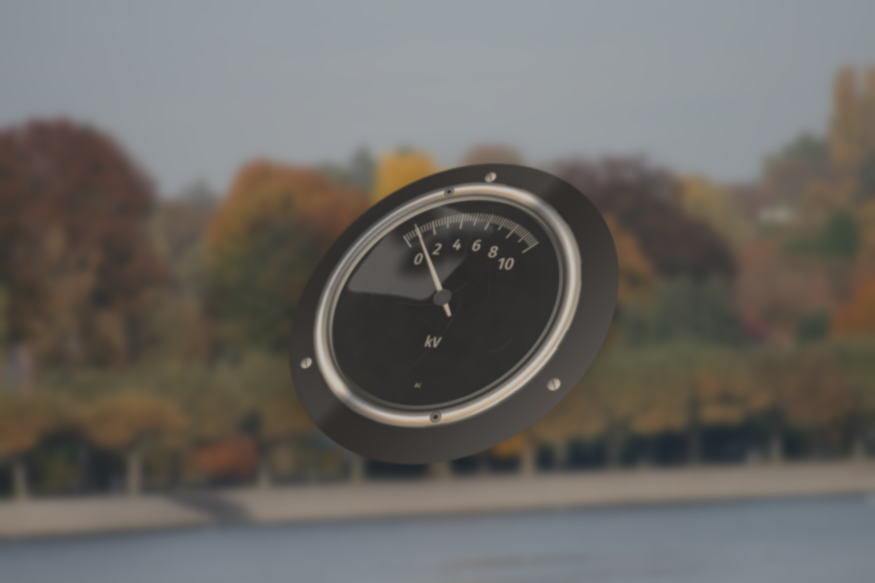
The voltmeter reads 1 kV
